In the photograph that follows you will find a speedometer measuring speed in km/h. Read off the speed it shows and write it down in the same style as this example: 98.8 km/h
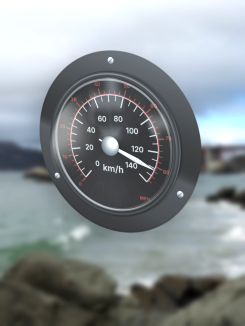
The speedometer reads 130 km/h
